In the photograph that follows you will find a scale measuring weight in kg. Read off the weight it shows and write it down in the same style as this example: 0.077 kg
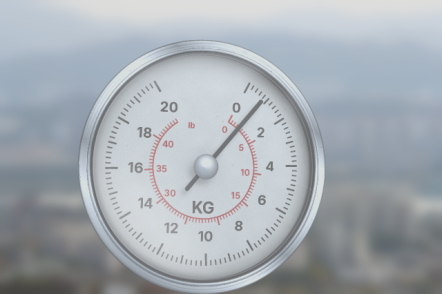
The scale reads 0.8 kg
